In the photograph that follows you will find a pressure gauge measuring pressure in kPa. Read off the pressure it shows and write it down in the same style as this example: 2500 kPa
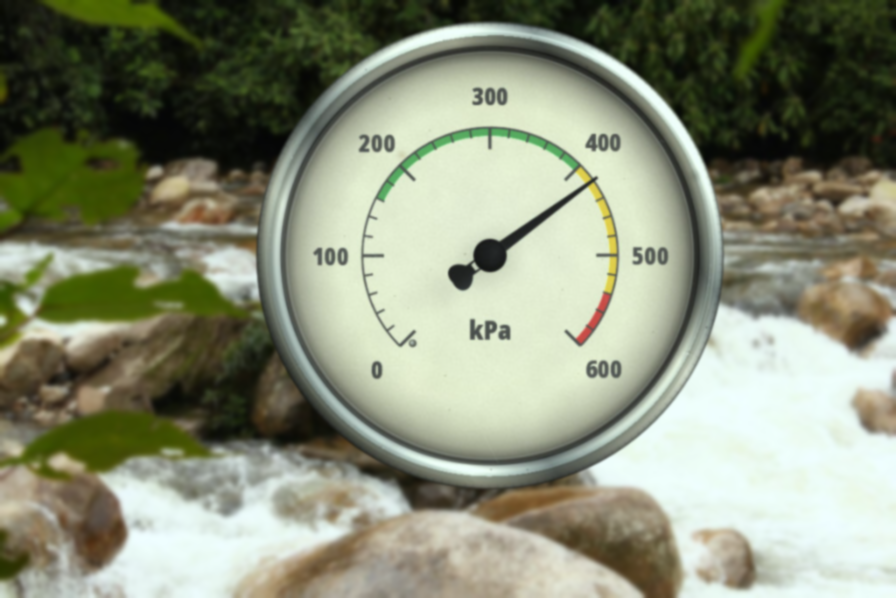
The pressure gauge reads 420 kPa
